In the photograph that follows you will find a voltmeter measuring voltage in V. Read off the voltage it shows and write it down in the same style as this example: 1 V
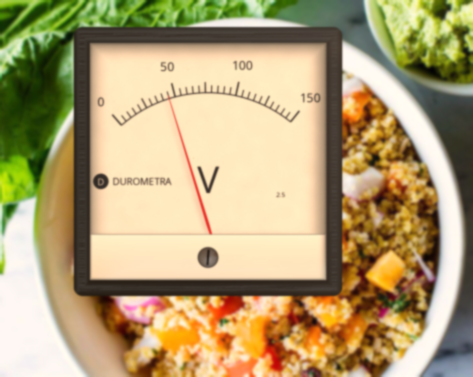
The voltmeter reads 45 V
